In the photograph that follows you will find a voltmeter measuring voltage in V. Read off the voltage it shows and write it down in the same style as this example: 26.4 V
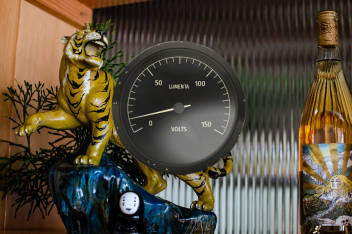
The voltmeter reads 10 V
